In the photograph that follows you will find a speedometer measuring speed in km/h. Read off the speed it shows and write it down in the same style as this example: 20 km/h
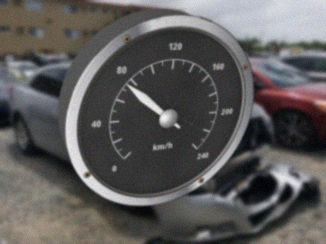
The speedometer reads 75 km/h
